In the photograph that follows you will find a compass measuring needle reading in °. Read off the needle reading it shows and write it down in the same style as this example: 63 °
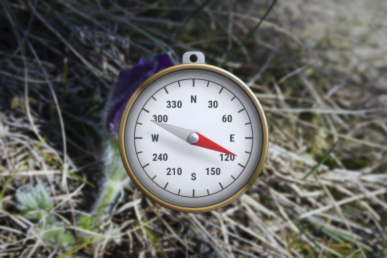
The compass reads 112.5 °
